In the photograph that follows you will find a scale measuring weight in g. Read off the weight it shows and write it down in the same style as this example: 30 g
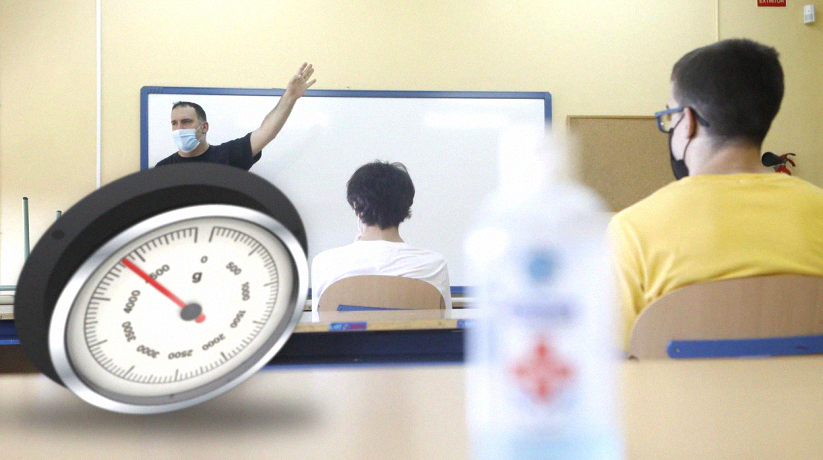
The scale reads 4400 g
